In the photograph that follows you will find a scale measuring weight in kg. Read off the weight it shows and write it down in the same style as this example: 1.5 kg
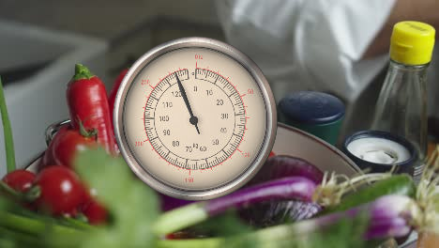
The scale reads 125 kg
